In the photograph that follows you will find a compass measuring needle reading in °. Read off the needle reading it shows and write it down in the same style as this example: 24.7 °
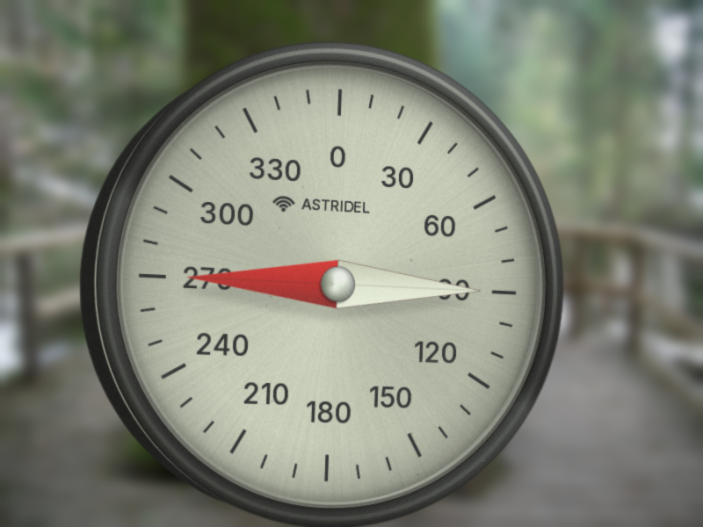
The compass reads 270 °
